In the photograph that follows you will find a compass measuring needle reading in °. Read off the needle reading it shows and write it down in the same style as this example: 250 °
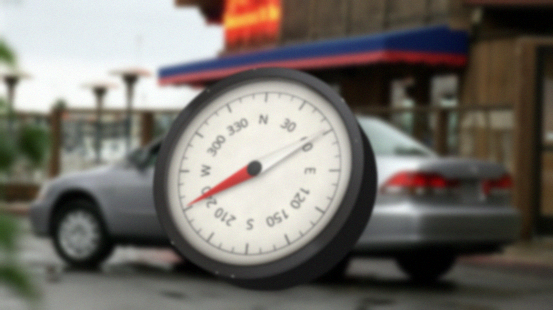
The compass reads 240 °
